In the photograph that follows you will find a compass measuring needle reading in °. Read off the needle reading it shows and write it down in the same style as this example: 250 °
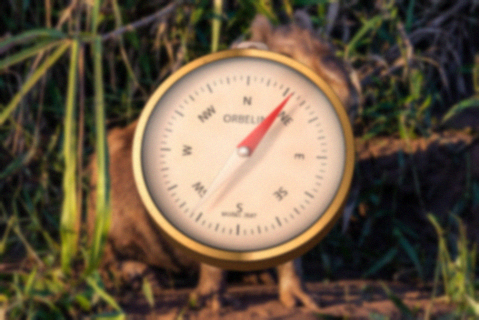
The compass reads 35 °
